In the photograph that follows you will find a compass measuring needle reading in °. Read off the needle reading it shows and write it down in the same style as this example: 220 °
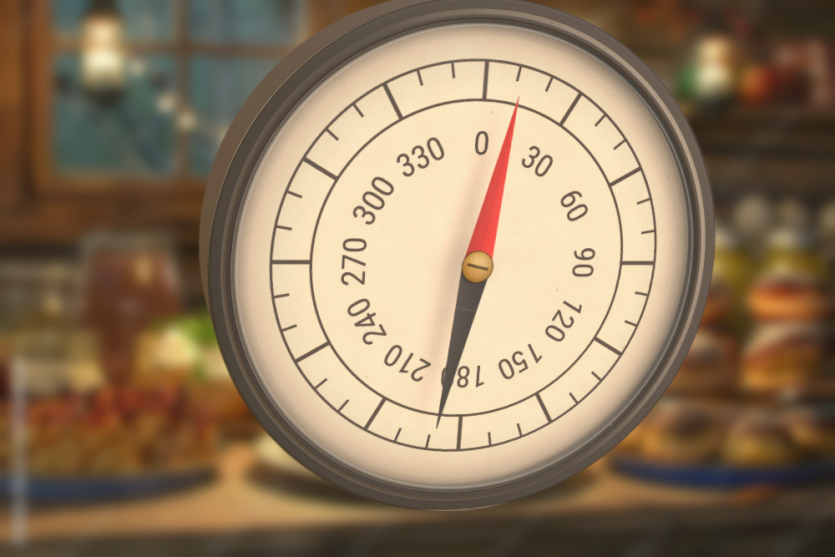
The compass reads 10 °
